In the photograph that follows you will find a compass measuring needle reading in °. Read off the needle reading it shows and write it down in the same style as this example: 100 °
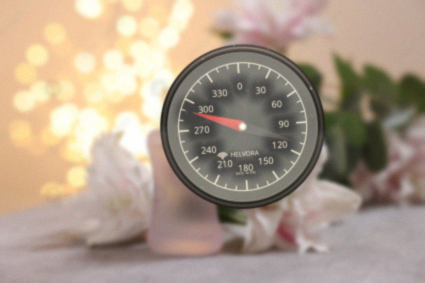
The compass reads 290 °
